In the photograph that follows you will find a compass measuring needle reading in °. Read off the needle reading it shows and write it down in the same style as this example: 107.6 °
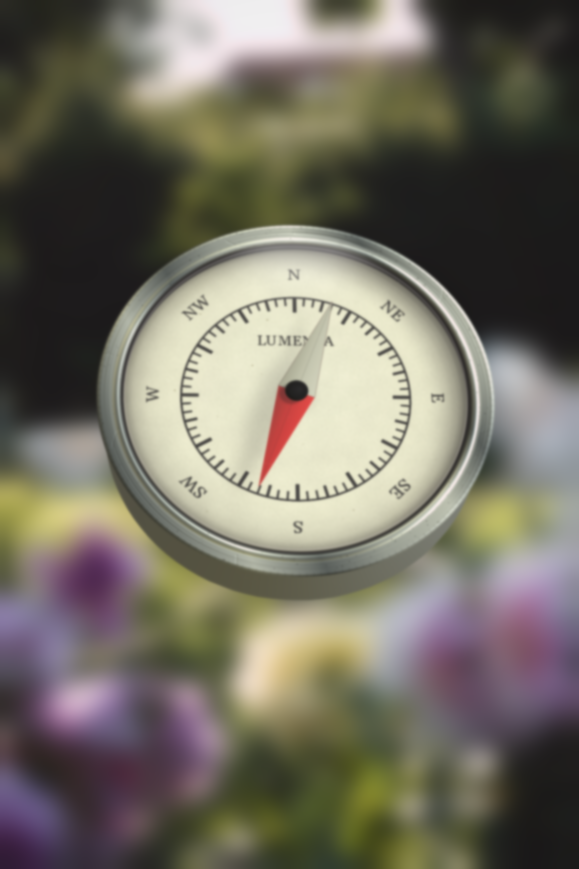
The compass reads 200 °
